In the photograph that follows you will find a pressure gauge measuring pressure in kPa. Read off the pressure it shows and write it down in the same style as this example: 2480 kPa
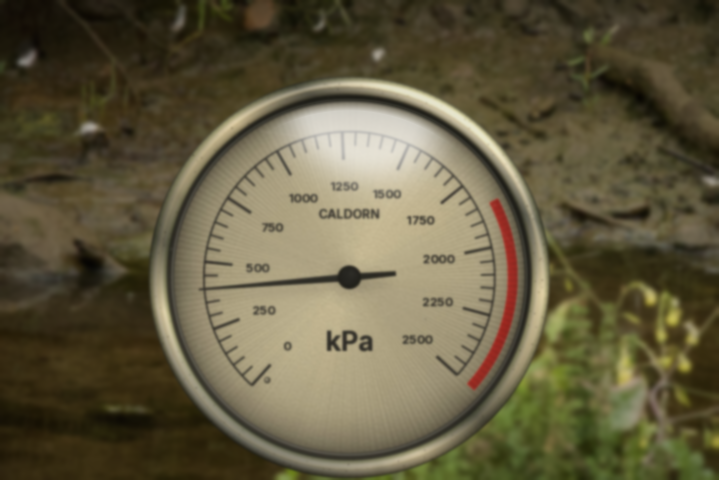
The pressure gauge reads 400 kPa
